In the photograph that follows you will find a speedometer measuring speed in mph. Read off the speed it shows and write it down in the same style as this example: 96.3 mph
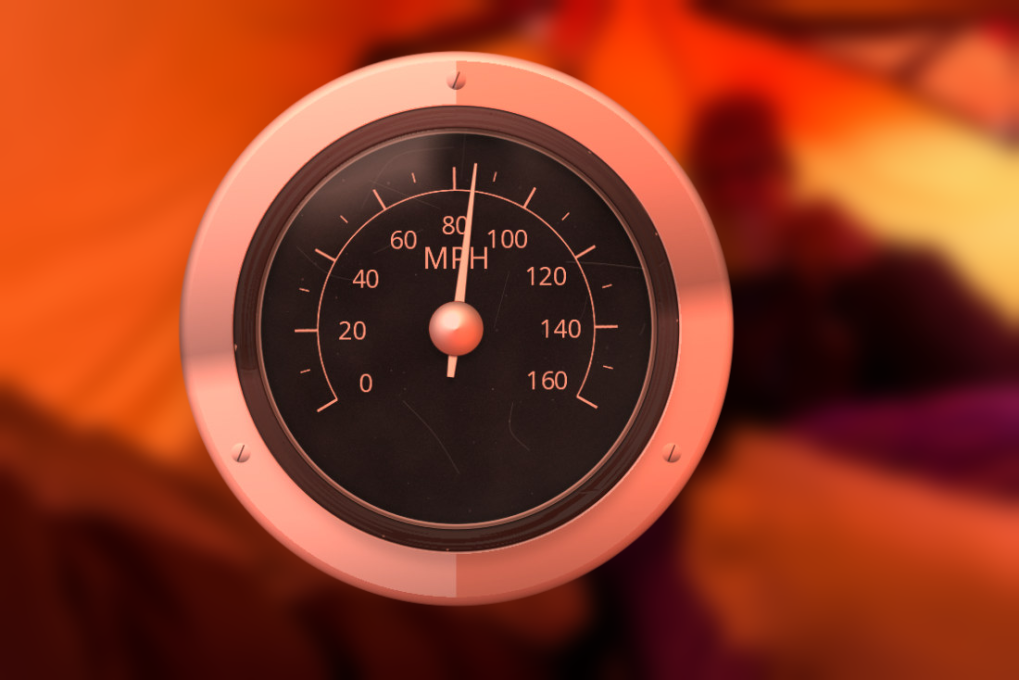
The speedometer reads 85 mph
